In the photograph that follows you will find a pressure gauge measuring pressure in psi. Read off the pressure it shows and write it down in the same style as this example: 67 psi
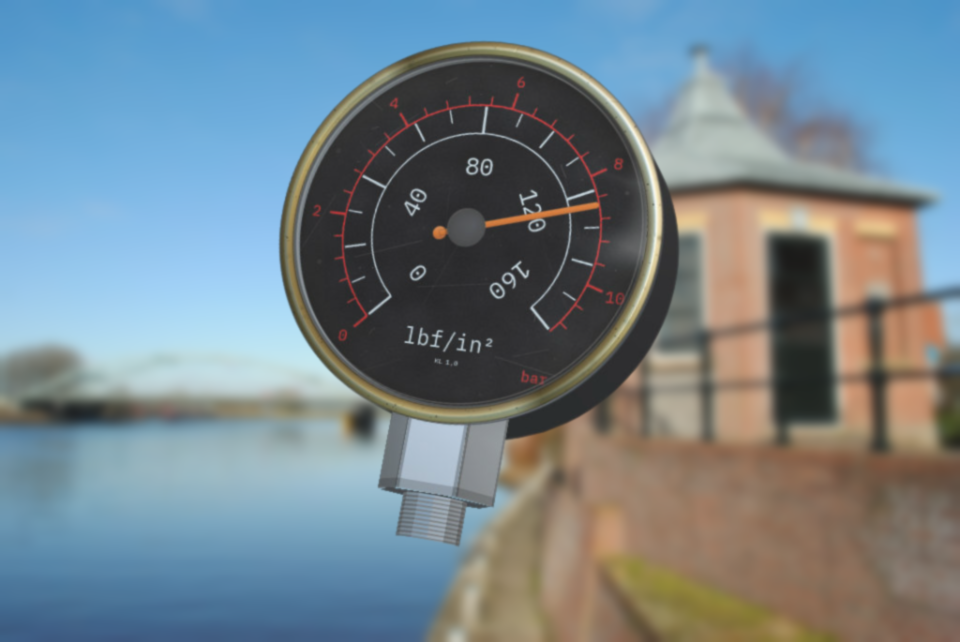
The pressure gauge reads 125 psi
